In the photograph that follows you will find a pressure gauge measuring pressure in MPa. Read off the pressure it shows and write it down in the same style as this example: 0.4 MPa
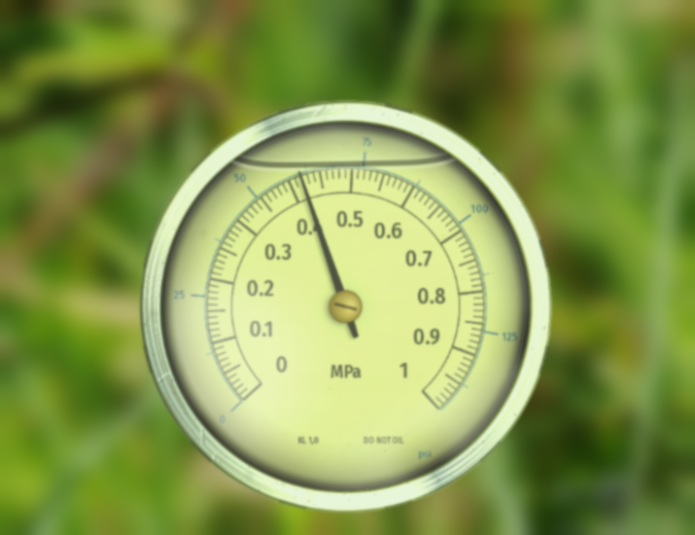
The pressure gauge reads 0.42 MPa
